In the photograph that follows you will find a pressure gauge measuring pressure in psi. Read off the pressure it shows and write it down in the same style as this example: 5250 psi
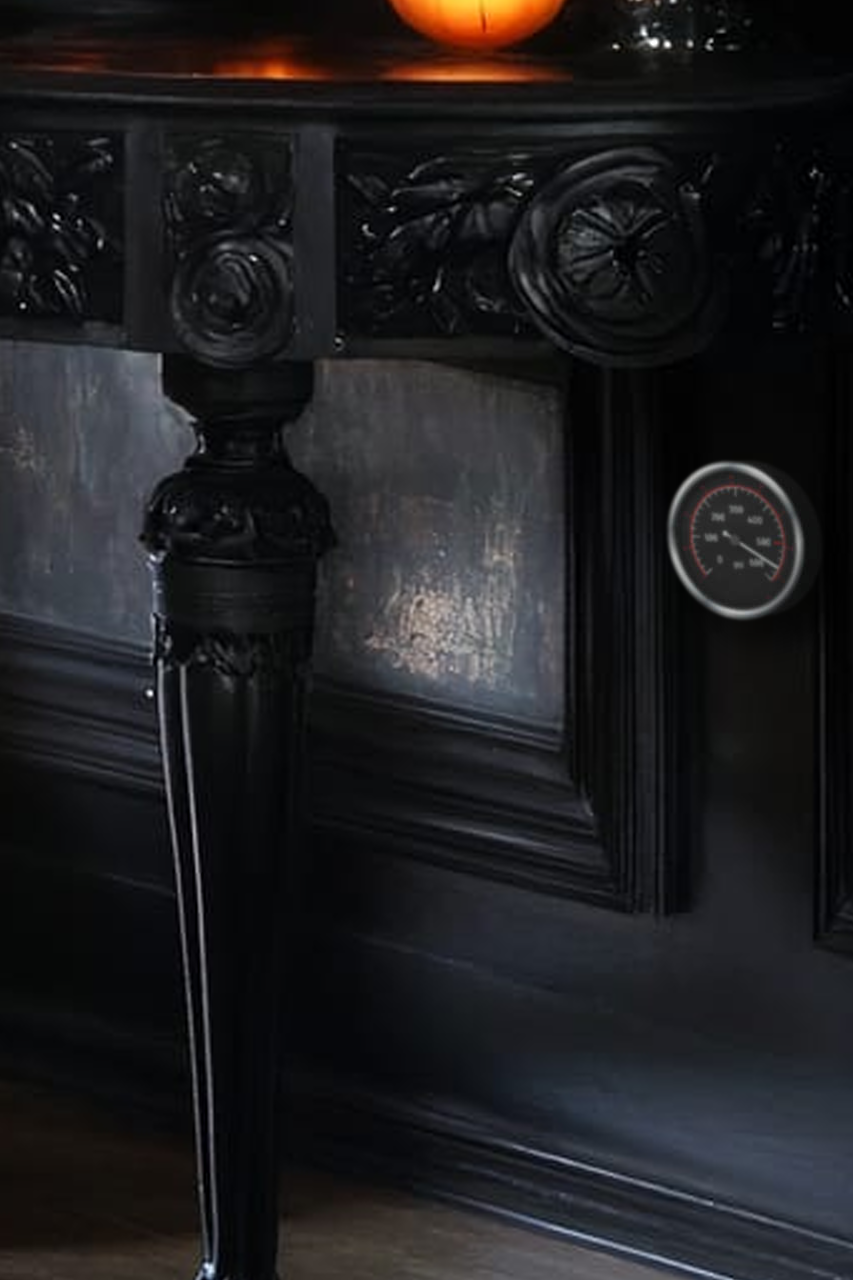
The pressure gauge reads 560 psi
